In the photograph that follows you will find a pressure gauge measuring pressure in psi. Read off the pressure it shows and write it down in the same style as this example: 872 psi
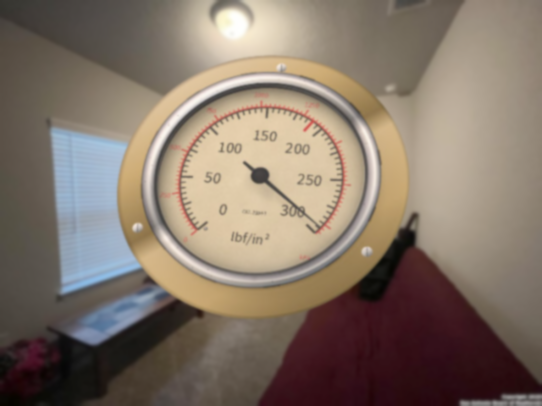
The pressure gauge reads 295 psi
